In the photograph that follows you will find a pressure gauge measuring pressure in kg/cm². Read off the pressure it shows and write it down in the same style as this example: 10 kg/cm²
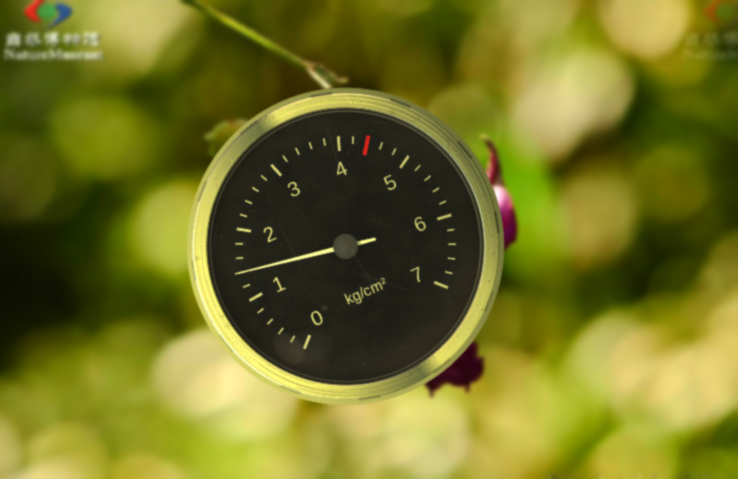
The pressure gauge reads 1.4 kg/cm²
